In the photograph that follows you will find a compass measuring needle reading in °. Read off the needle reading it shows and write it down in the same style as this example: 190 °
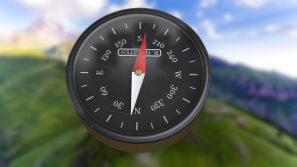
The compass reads 187.5 °
